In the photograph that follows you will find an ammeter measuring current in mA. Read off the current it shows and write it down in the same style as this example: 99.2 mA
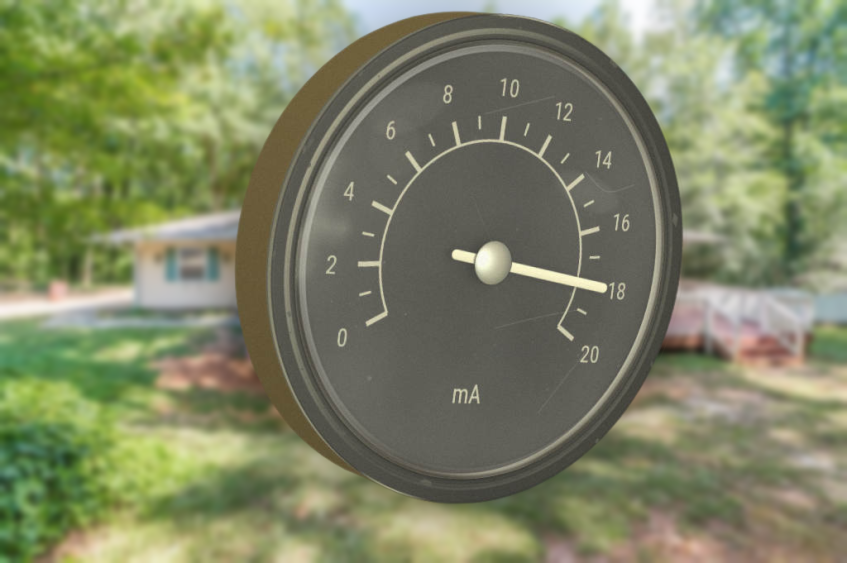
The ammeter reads 18 mA
